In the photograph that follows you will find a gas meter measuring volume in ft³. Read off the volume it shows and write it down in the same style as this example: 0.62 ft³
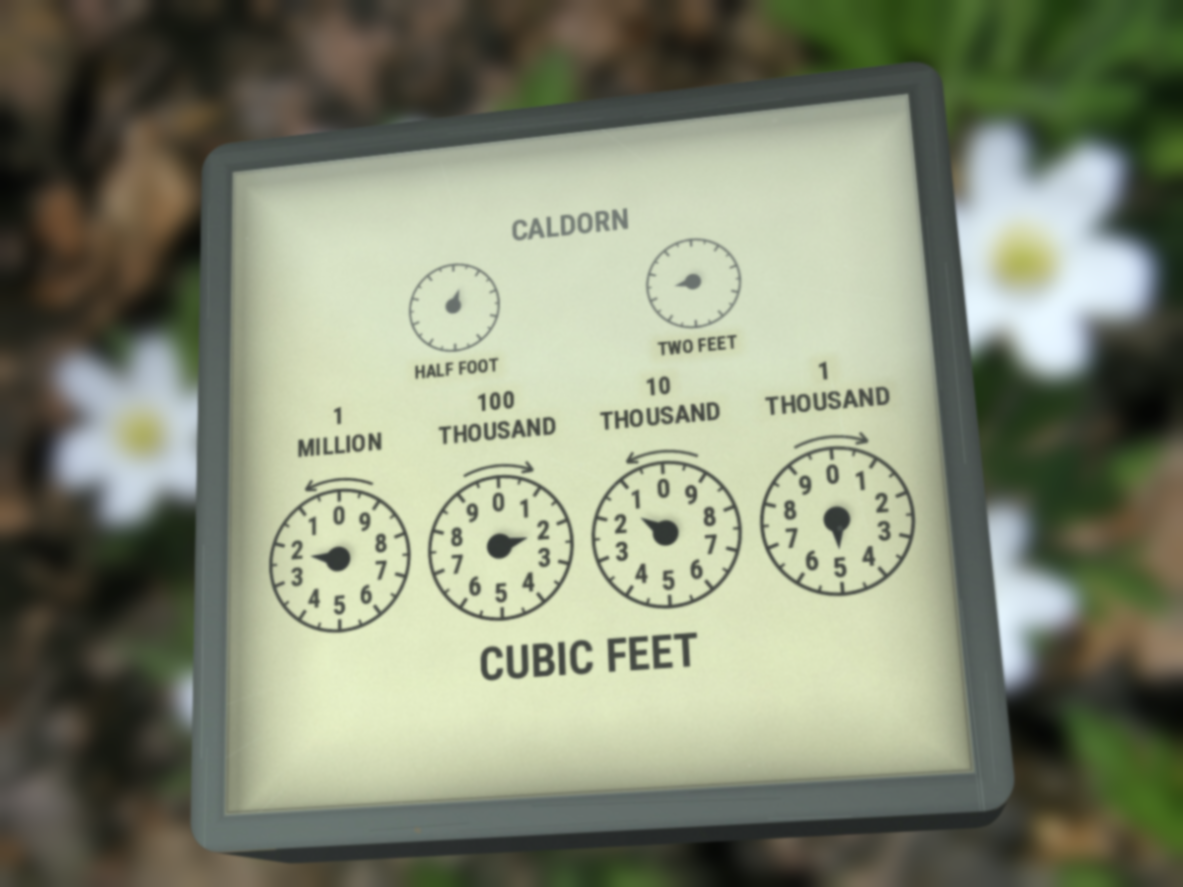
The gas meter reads 221500 ft³
